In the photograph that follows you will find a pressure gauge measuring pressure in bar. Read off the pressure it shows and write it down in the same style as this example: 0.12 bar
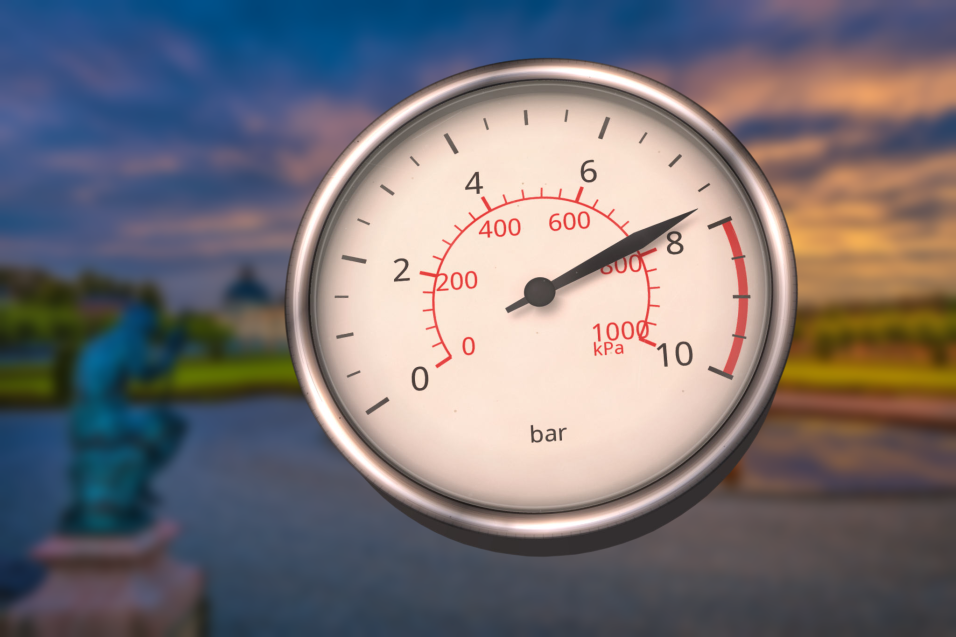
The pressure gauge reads 7.75 bar
